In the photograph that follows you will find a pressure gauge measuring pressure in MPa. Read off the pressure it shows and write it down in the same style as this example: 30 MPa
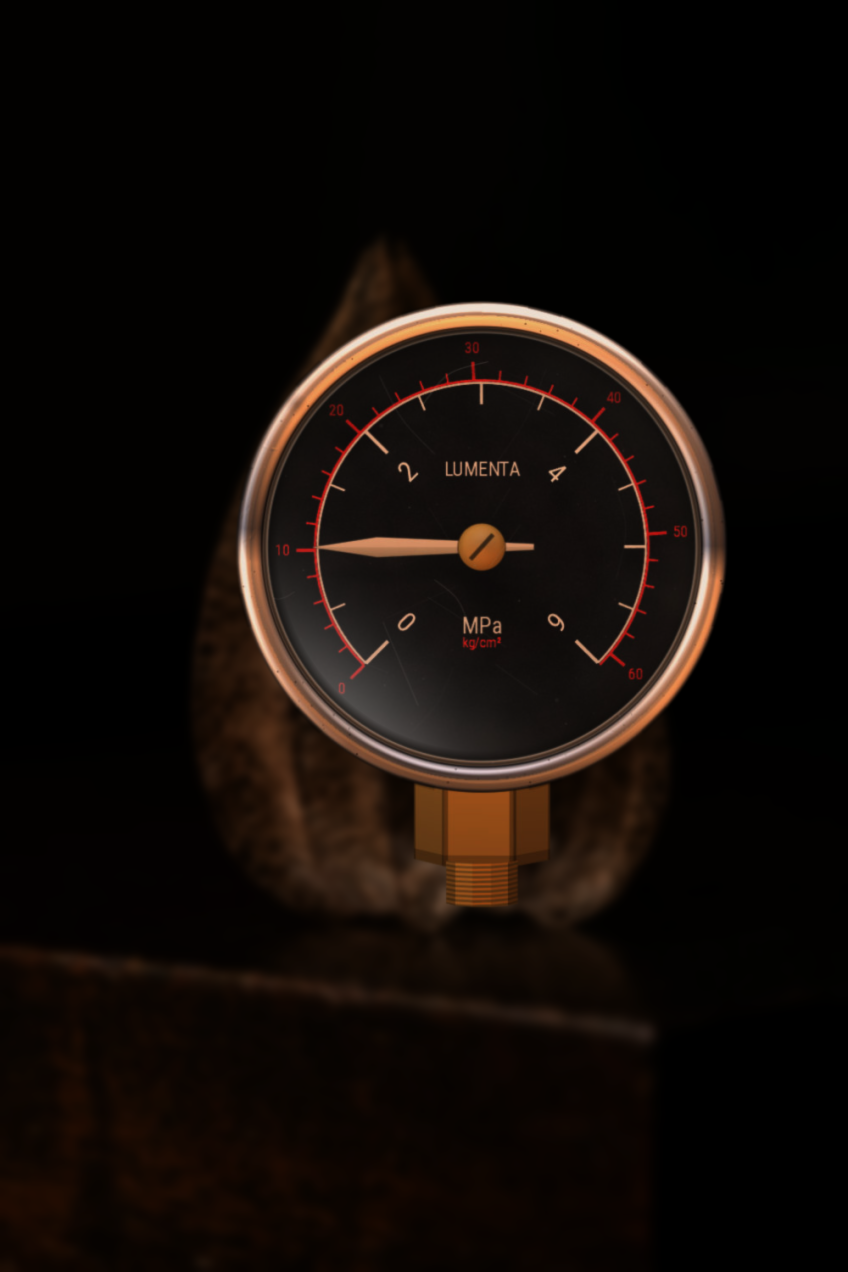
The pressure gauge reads 1 MPa
